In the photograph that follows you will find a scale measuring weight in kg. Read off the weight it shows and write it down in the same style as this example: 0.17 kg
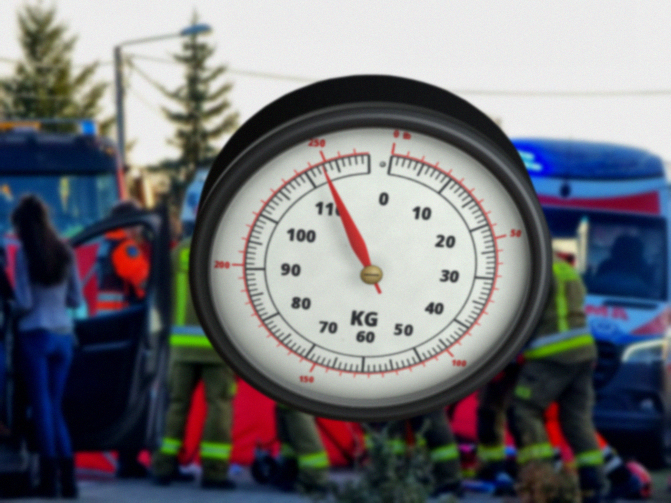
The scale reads 113 kg
